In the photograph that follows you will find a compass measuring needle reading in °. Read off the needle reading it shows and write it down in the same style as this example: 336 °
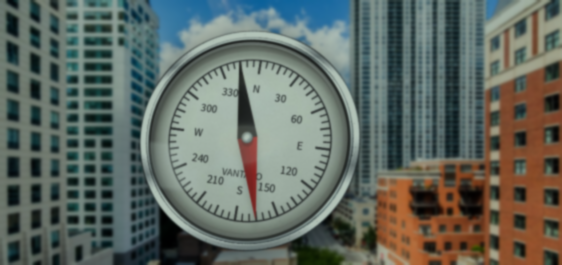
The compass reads 165 °
